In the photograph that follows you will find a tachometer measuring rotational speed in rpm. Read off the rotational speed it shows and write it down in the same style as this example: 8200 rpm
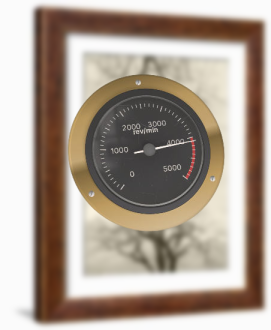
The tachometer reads 4100 rpm
